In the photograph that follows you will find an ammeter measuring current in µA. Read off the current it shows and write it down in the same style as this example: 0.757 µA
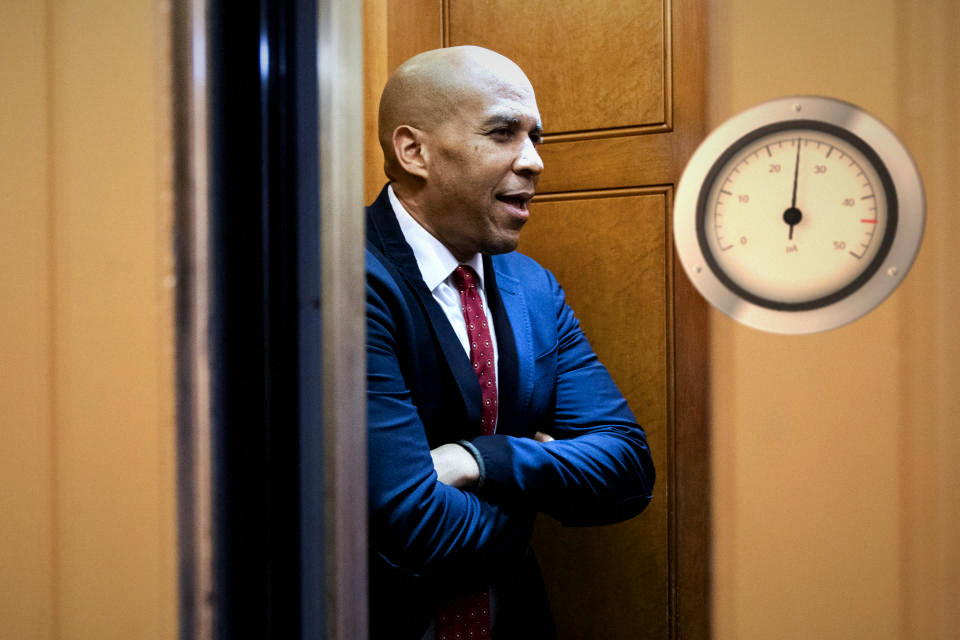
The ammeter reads 25 µA
